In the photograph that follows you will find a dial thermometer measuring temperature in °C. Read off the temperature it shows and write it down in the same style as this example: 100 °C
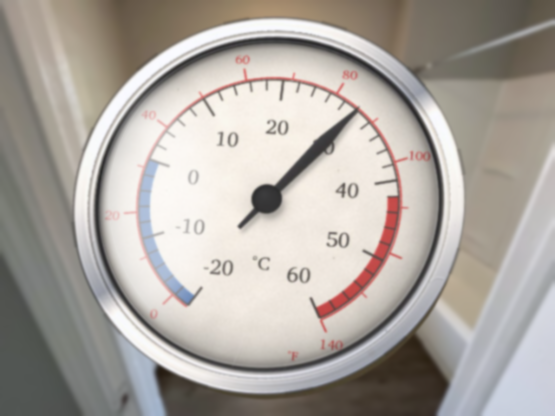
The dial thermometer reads 30 °C
